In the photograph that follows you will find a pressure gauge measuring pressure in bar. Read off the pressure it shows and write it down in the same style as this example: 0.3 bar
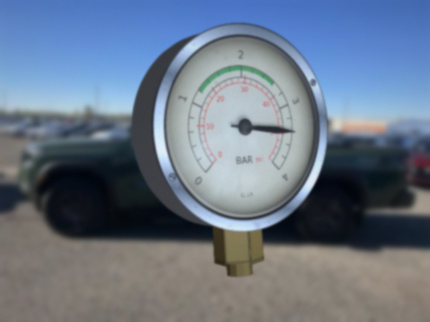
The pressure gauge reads 3.4 bar
